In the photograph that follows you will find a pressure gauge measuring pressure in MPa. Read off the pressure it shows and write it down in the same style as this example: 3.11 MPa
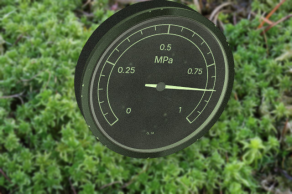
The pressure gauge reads 0.85 MPa
